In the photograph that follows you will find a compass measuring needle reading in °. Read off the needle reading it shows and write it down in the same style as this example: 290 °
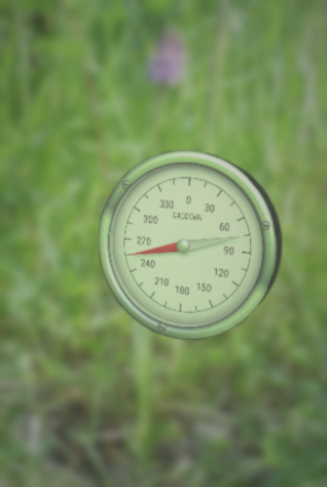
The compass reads 255 °
